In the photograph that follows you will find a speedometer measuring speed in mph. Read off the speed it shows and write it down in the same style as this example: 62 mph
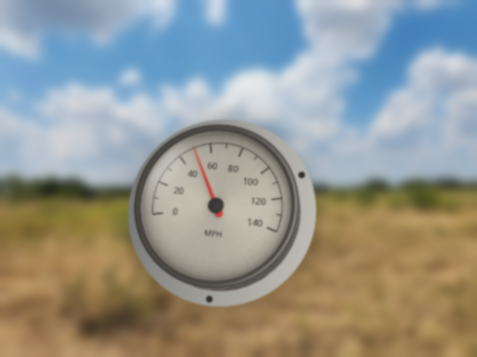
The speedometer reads 50 mph
